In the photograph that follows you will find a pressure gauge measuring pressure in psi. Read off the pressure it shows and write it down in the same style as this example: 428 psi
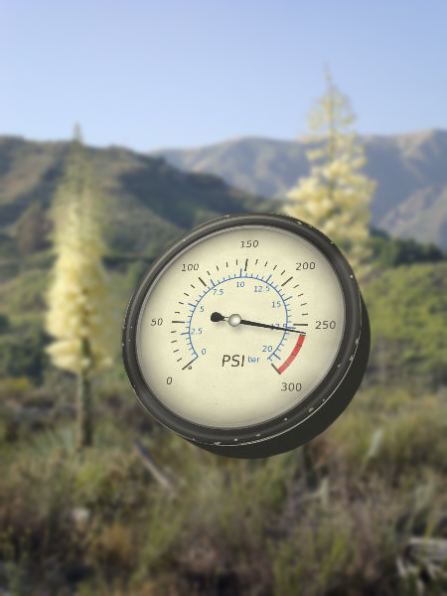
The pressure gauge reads 260 psi
